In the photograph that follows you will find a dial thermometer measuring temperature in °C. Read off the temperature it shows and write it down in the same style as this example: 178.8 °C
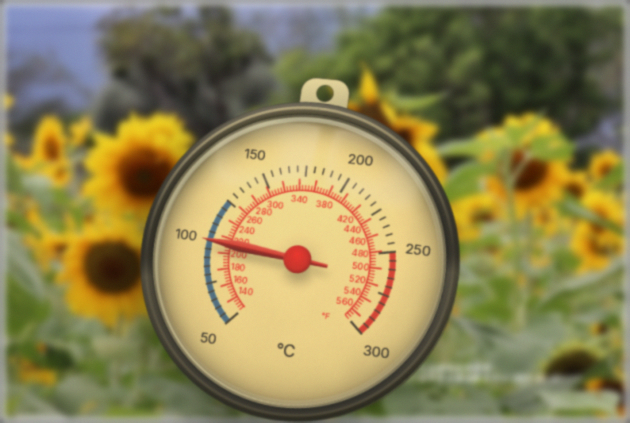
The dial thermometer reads 100 °C
